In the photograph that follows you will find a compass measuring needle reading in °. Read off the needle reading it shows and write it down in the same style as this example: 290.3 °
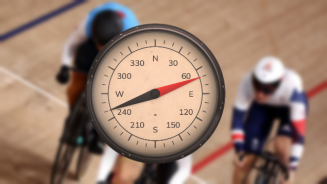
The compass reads 70 °
